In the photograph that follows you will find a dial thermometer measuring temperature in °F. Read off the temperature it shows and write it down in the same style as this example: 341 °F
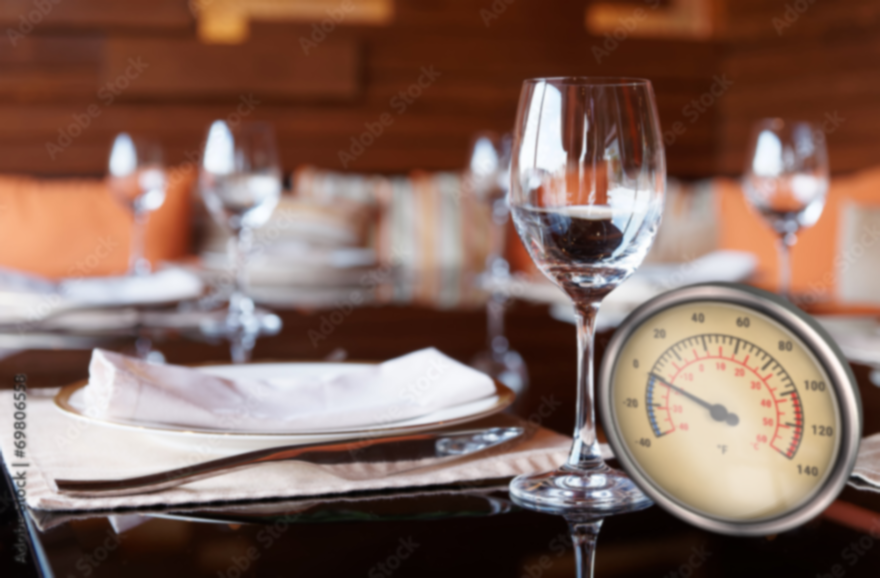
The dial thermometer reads 0 °F
